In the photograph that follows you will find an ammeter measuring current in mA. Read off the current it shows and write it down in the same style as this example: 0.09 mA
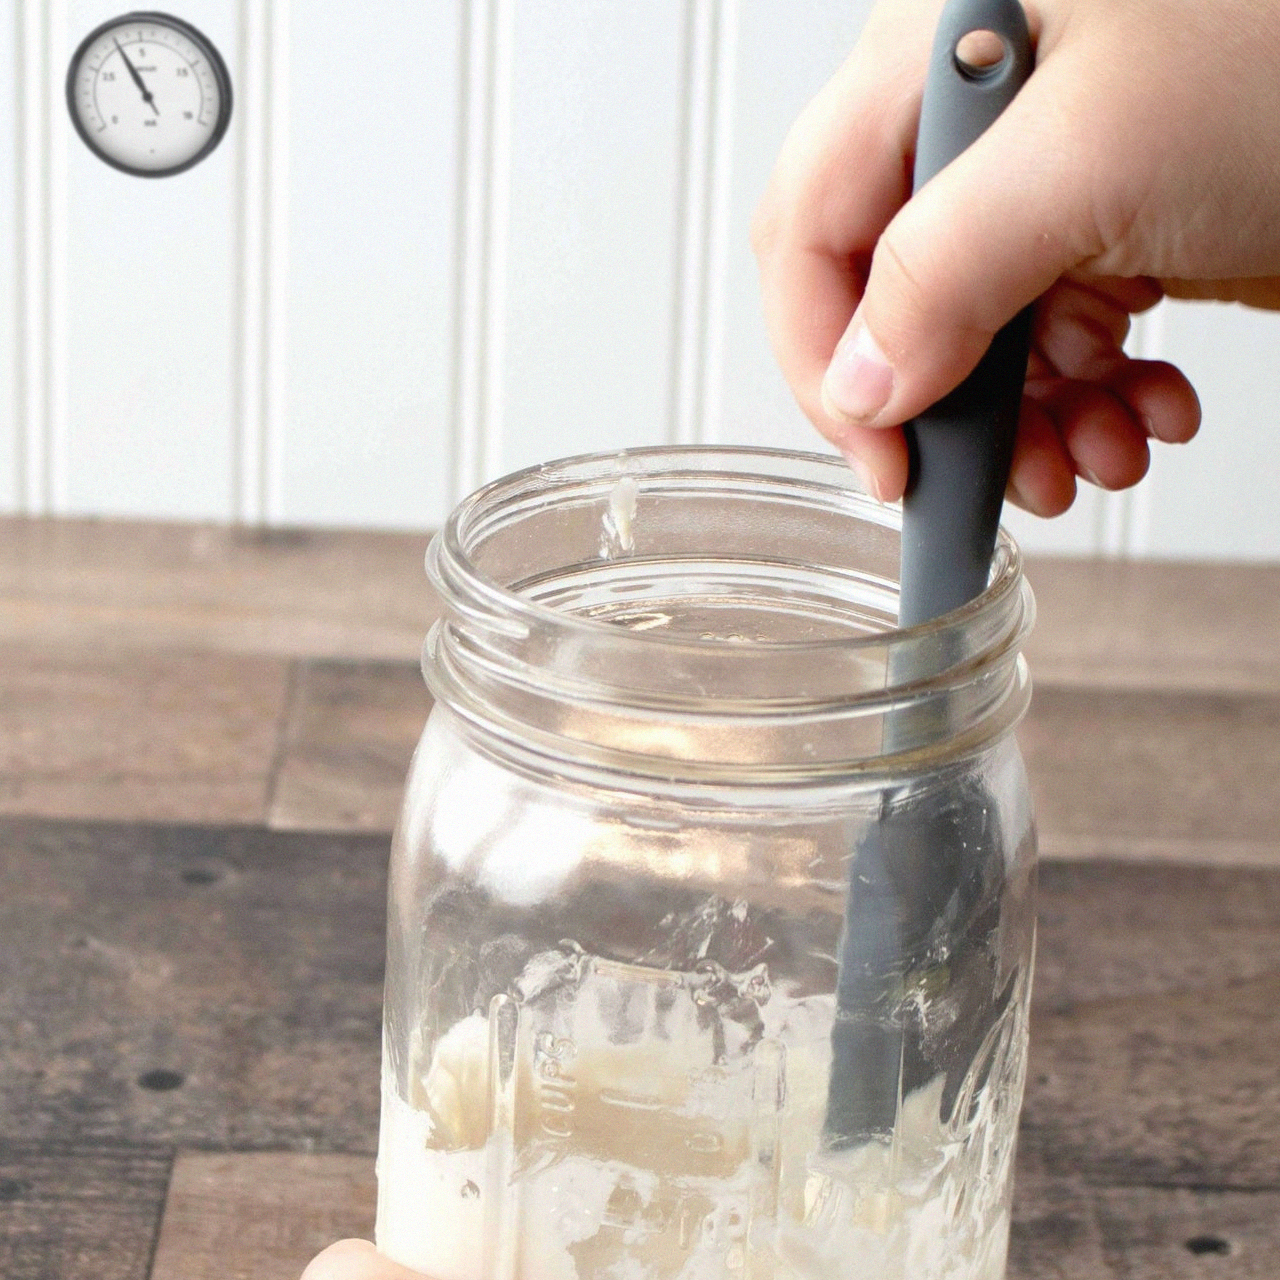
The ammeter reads 4 mA
